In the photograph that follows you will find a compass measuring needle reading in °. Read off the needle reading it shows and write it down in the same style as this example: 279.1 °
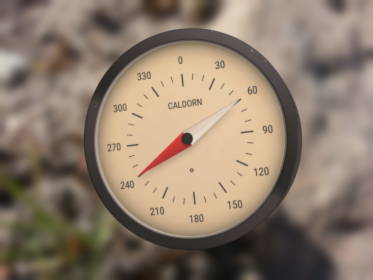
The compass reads 240 °
